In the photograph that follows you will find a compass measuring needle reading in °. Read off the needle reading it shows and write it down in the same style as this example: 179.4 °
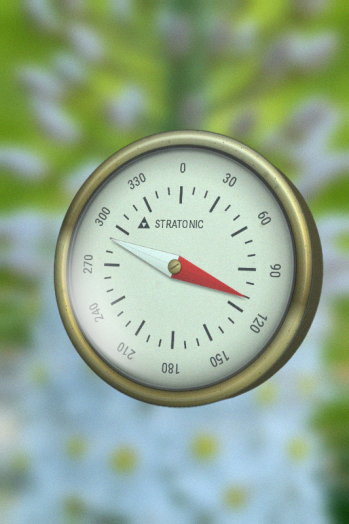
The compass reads 110 °
